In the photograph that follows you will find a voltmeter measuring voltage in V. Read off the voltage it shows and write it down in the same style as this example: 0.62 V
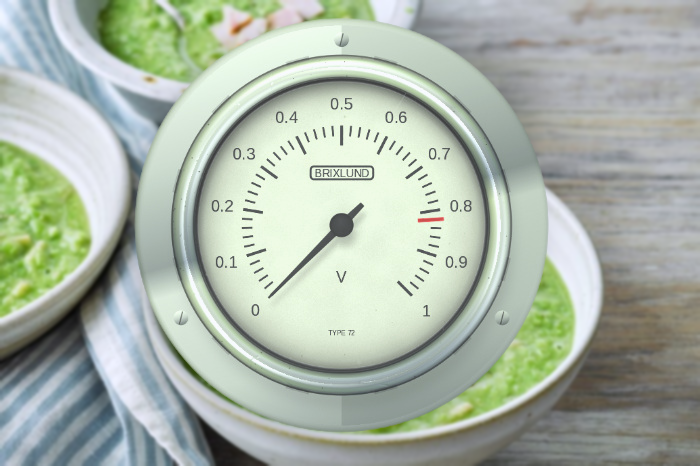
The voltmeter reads 0 V
